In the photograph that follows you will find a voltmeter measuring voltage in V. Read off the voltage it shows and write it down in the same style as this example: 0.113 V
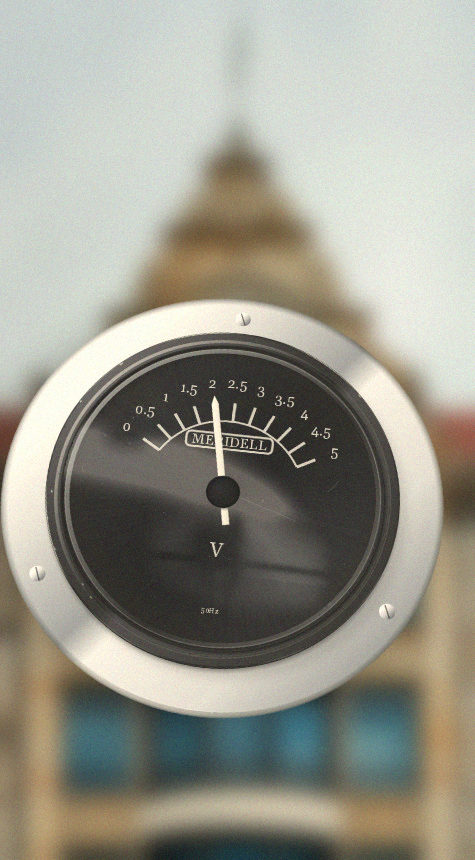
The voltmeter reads 2 V
